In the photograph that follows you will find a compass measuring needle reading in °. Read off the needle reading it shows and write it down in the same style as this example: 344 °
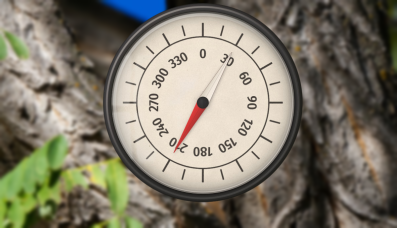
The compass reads 210 °
